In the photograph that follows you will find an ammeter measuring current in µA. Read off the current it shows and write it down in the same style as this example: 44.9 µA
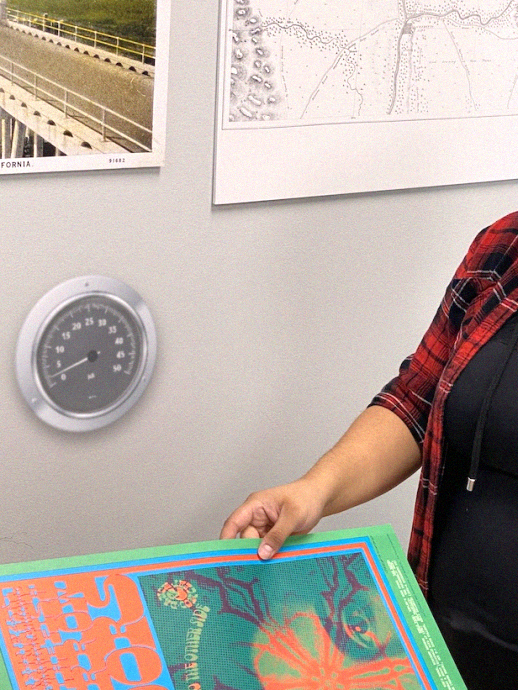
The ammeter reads 2.5 µA
